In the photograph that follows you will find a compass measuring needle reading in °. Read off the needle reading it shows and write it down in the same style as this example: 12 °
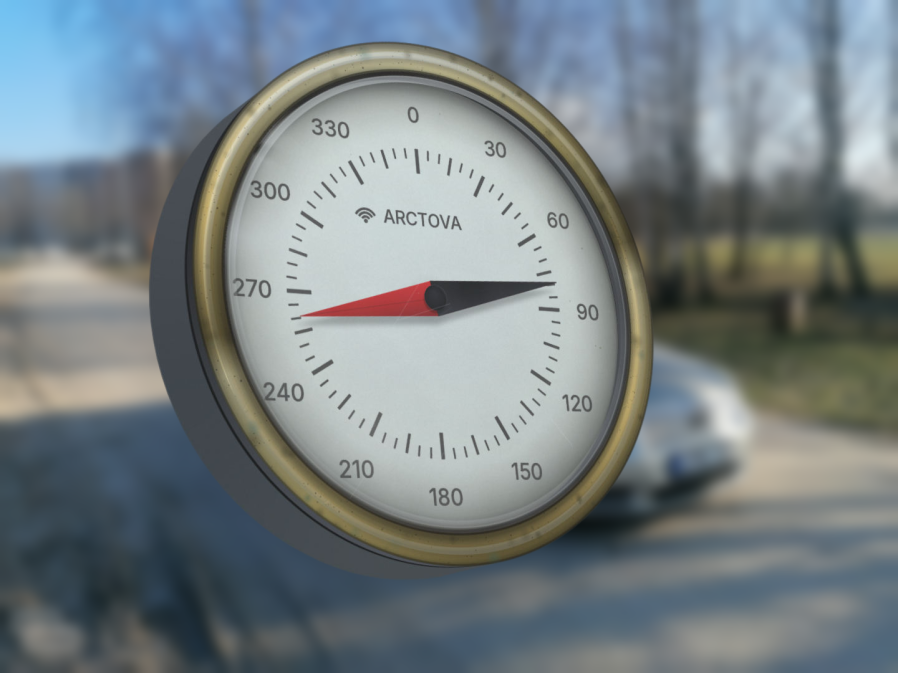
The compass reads 260 °
